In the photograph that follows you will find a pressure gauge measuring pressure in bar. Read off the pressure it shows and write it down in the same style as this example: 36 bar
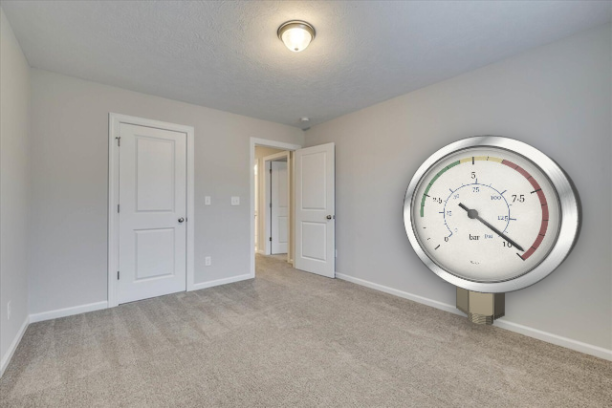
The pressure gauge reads 9.75 bar
